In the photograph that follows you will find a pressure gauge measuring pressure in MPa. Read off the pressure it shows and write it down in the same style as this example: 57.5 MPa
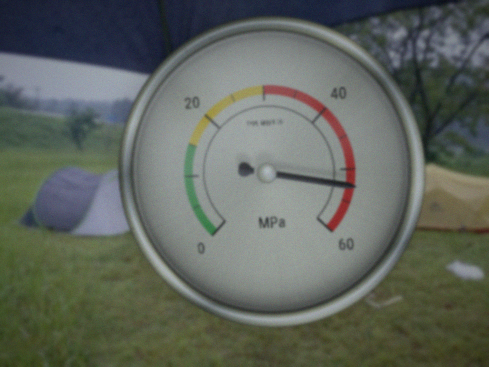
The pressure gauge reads 52.5 MPa
